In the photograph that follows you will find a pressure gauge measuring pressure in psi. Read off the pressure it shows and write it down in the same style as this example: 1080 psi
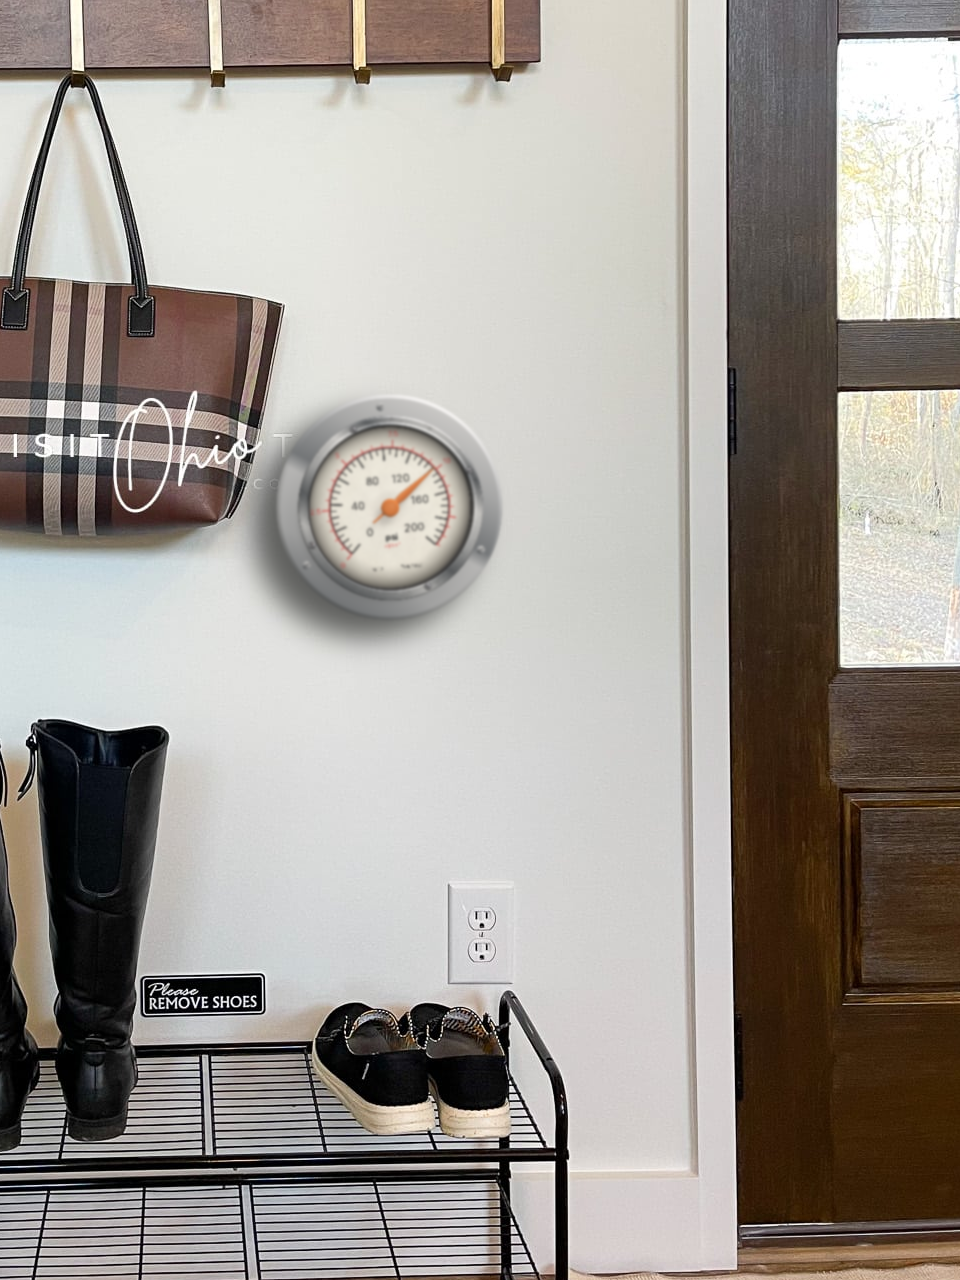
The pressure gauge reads 140 psi
